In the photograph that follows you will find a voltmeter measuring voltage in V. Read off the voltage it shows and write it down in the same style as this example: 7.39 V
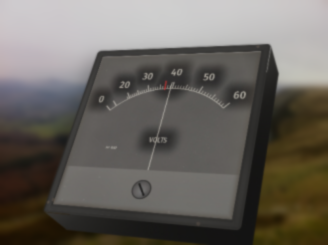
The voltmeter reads 40 V
